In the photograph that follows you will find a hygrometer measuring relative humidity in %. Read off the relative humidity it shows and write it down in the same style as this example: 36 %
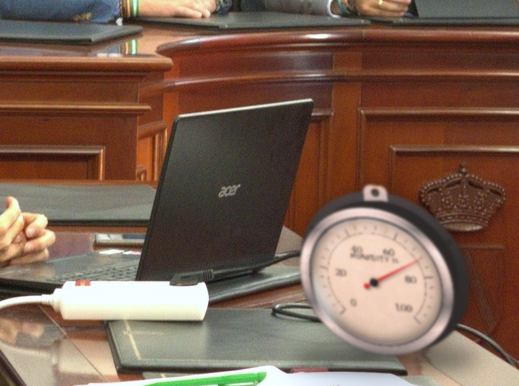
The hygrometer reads 72 %
